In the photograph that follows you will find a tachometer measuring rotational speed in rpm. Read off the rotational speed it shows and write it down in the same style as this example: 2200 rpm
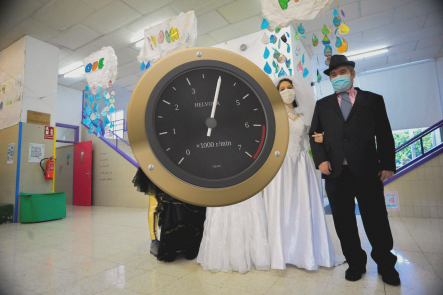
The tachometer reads 4000 rpm
